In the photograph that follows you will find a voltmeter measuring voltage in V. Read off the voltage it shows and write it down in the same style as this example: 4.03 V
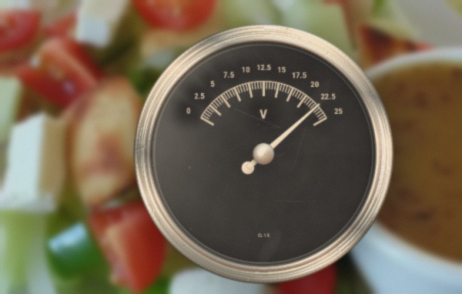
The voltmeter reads 22.5 V
